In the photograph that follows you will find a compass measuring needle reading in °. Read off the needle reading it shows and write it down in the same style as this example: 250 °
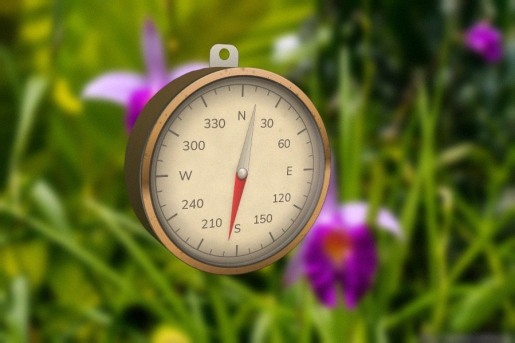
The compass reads 190 °
